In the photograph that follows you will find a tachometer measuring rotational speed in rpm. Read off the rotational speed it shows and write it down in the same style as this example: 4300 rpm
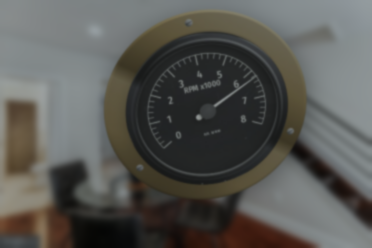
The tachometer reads 6200 rpm
